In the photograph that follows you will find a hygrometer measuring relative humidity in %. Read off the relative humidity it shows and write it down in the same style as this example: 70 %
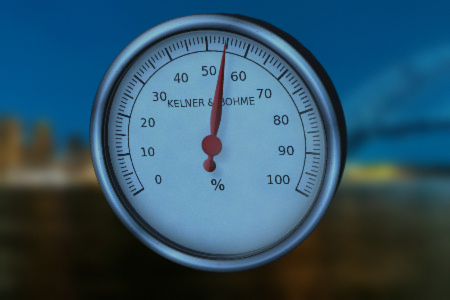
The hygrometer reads 55 %
